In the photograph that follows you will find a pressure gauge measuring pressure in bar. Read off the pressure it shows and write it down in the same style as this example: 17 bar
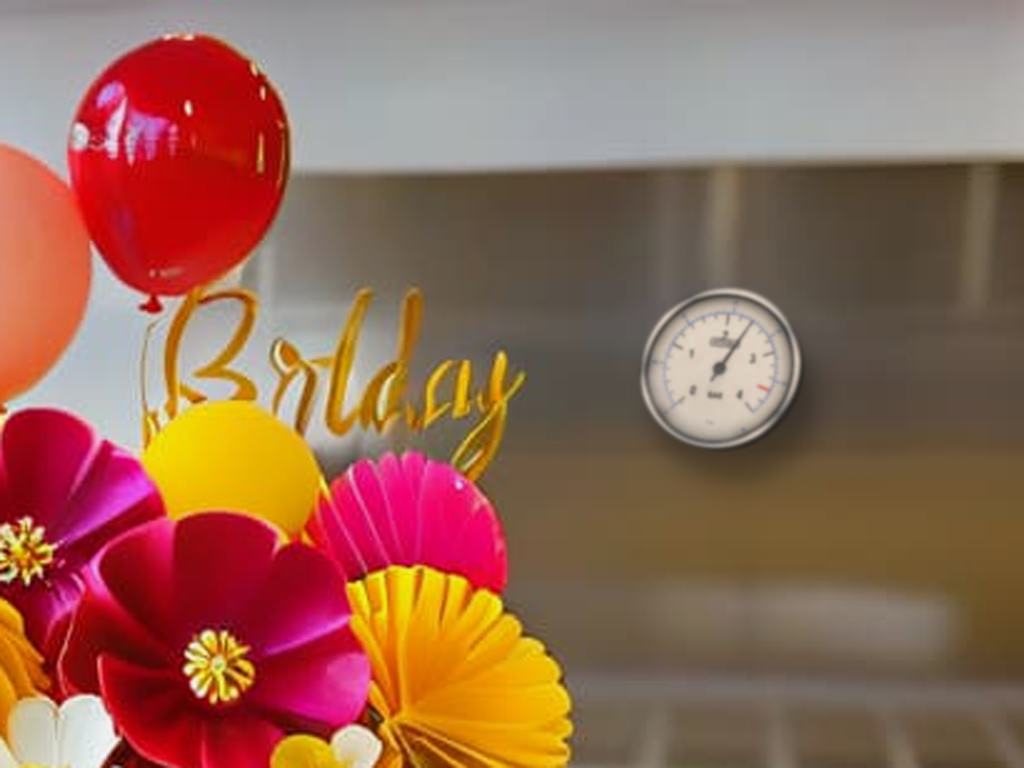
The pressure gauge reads 2.4 bar
